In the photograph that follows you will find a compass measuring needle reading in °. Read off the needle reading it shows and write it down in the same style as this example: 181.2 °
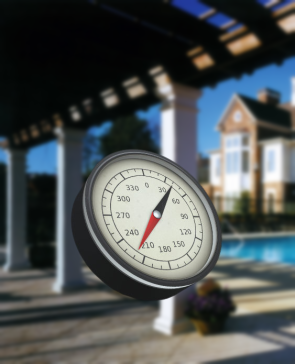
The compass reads 220 °
